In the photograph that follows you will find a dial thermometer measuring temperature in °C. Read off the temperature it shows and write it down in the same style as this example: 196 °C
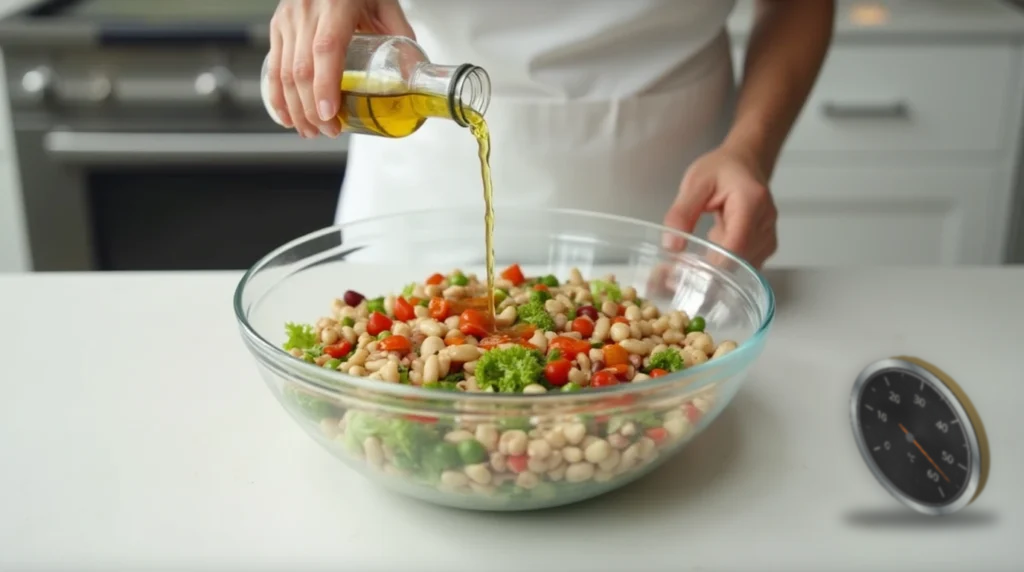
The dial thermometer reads 55 °C
